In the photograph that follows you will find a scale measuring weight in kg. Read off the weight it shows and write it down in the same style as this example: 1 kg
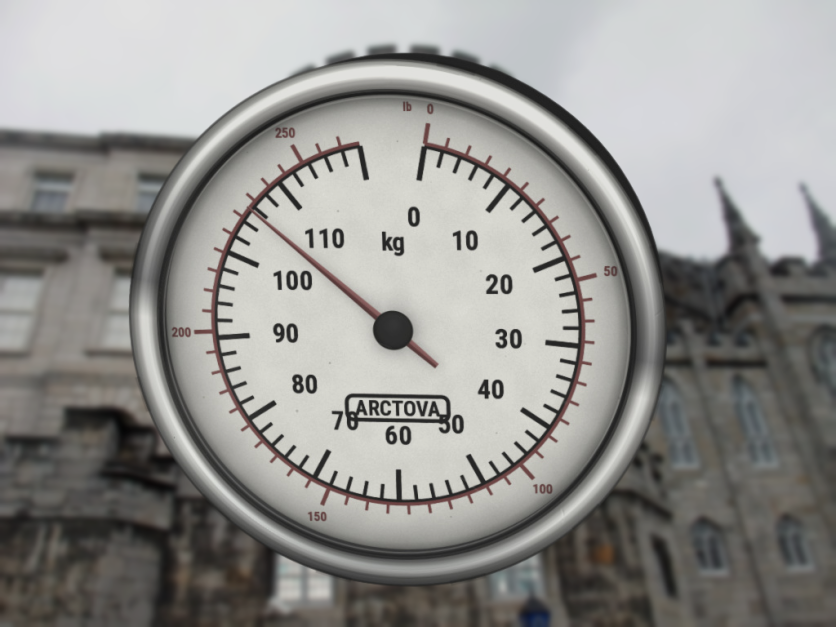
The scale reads 106 kg
